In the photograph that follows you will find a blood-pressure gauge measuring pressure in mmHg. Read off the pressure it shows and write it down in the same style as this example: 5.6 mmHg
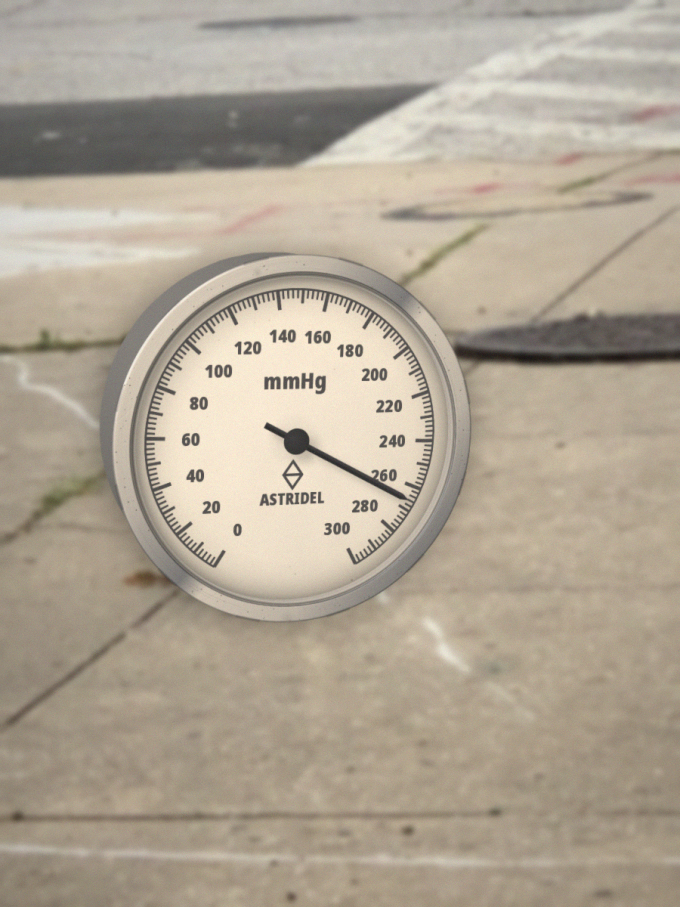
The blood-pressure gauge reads 266 mmHg
